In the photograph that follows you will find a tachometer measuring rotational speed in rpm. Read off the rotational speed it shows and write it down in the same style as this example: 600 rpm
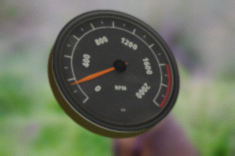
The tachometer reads 150 rpm
